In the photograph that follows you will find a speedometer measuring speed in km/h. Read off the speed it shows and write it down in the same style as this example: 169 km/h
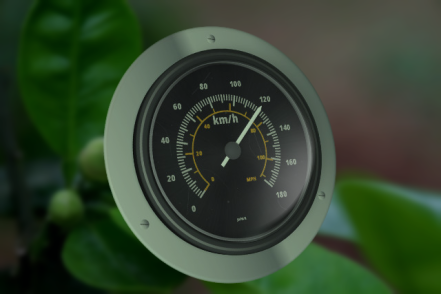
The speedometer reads 120 km/h
